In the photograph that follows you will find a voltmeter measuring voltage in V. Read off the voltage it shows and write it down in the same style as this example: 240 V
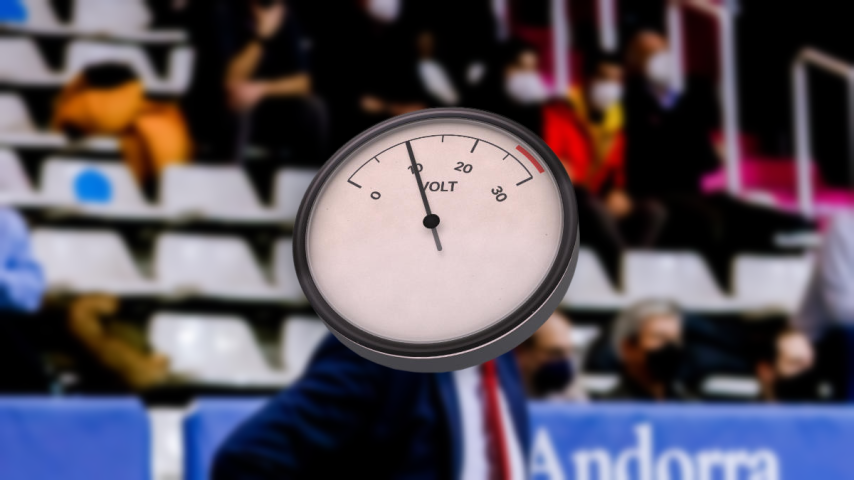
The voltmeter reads 10 V
